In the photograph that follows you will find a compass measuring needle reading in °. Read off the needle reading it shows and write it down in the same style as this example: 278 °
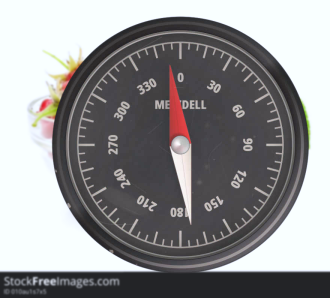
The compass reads 352.5 °
